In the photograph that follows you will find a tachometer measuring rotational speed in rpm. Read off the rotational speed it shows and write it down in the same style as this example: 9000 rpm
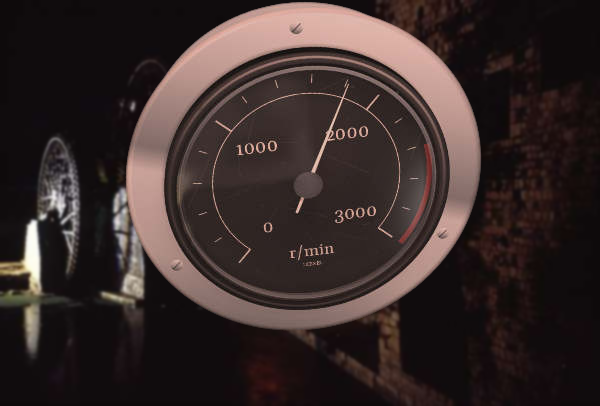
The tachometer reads 1800 rpm
